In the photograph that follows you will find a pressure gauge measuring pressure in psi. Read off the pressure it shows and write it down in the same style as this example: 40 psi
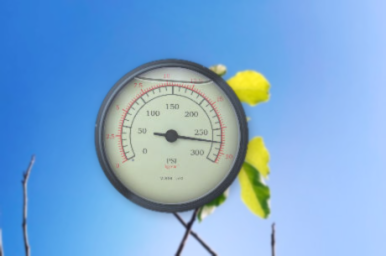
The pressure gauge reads 270 psi
